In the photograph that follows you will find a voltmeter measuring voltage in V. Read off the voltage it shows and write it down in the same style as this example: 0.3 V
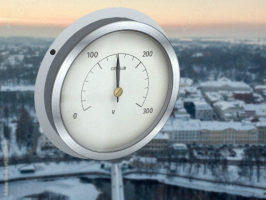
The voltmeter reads 140 V
